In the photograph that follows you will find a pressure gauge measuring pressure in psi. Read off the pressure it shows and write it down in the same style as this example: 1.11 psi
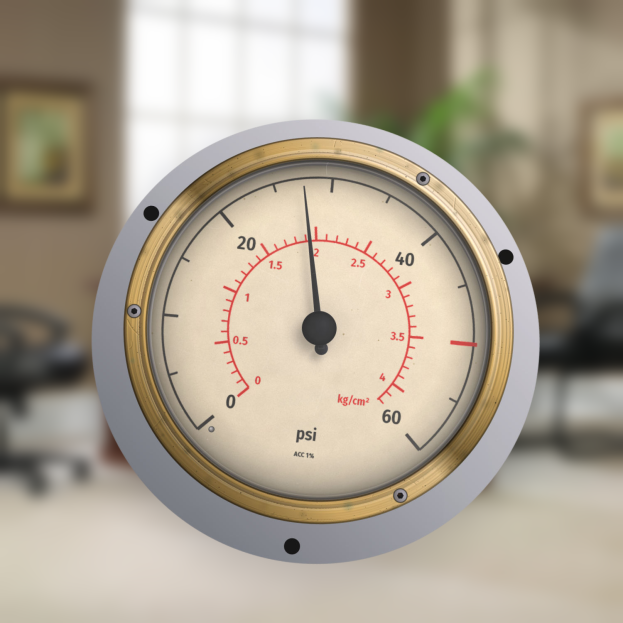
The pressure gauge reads 27.5 psi
